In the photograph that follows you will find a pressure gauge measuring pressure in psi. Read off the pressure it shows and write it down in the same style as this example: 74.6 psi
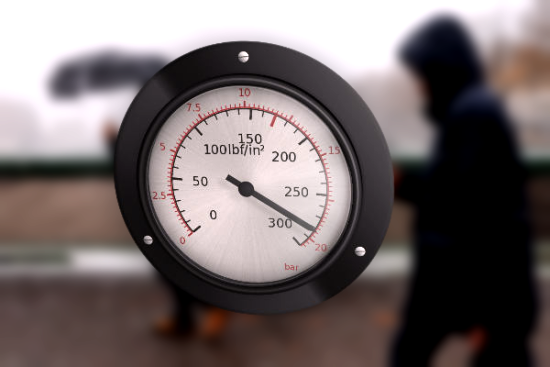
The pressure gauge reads 280 psi
